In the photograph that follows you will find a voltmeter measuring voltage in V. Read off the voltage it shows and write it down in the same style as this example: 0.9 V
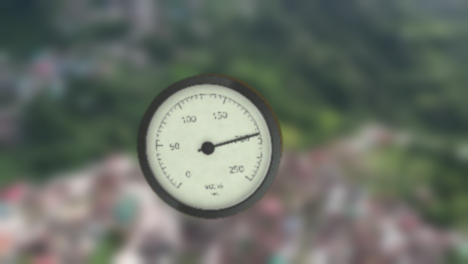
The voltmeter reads 200 V
